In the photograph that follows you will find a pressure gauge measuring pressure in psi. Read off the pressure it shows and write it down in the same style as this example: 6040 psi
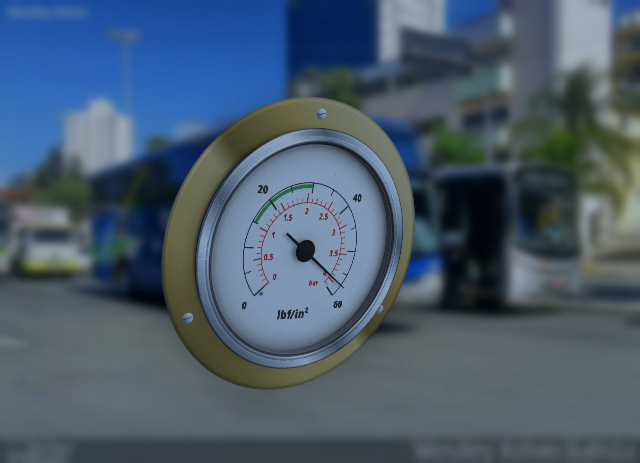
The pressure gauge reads 57.5 psi
